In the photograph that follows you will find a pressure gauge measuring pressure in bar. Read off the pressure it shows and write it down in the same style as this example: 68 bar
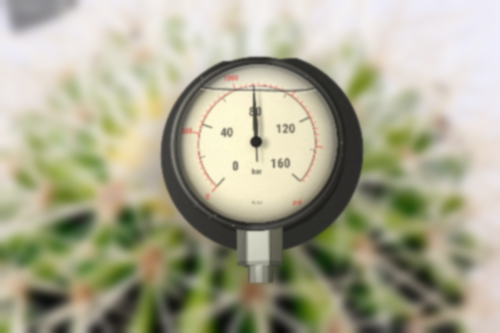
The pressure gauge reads 80 bar
